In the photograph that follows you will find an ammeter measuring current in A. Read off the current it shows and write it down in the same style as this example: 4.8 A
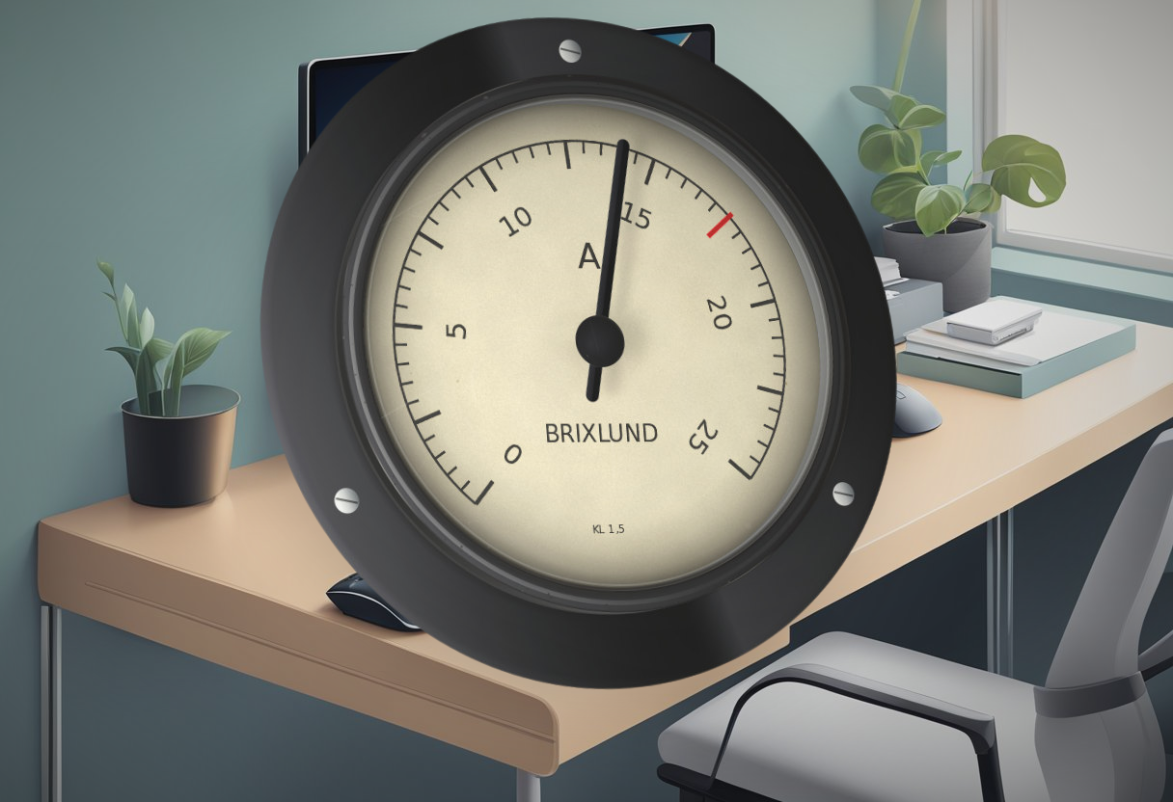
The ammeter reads 14 A
